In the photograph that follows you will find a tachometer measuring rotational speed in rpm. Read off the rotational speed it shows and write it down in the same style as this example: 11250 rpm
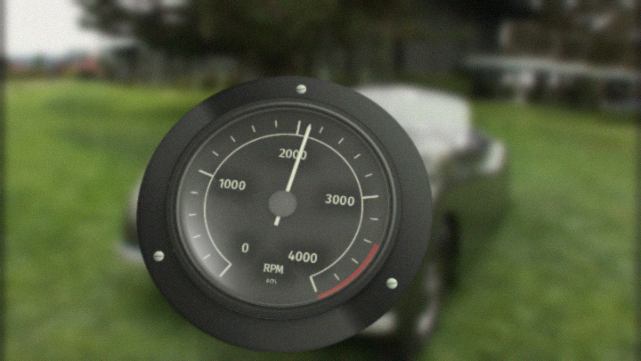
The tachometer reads 2100 rpm
